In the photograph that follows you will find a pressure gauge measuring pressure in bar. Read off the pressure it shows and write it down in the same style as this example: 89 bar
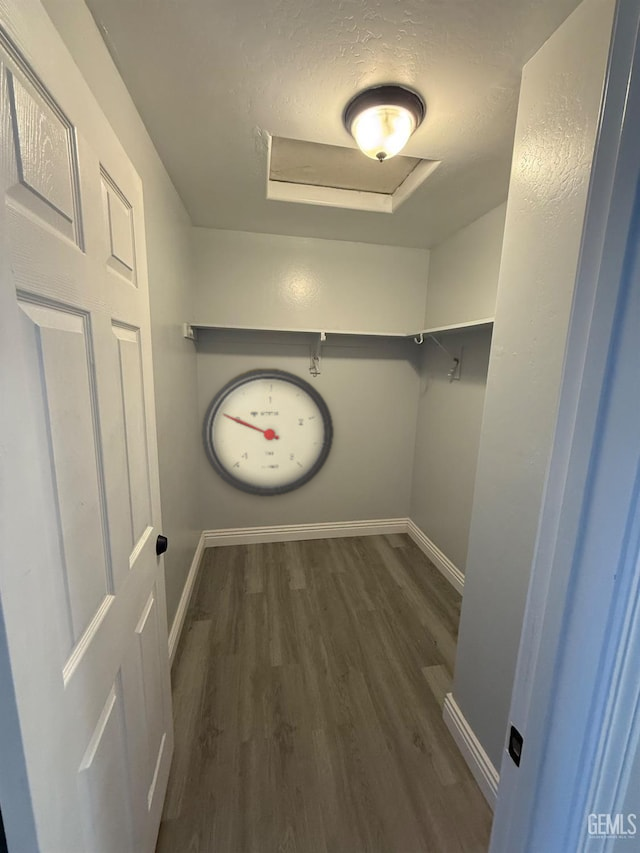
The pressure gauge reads 0 bar
